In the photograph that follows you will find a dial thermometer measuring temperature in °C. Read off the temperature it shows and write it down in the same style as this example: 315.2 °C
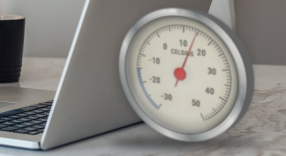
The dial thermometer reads 15 °C
